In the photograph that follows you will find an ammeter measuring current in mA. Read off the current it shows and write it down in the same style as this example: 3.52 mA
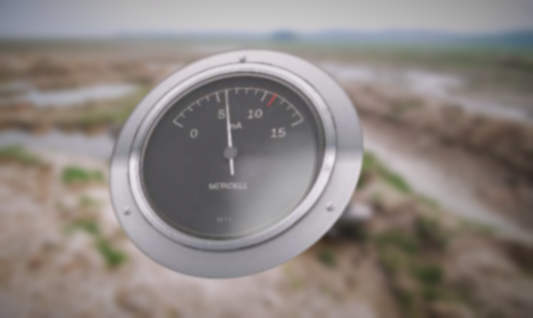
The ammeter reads 6 mA
